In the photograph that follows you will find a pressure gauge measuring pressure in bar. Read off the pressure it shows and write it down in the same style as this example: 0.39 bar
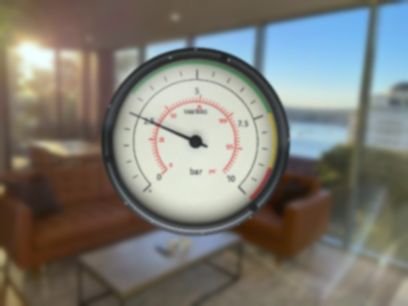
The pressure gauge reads 2.5 bar
